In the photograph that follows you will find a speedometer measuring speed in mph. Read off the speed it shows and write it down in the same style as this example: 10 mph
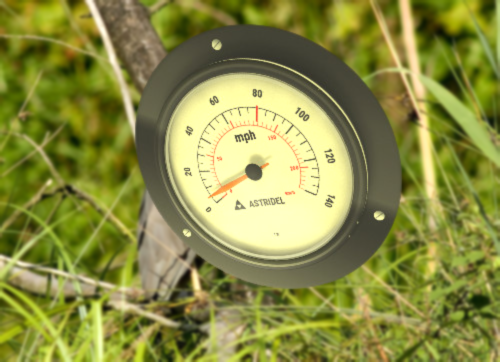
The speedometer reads 5 mph
